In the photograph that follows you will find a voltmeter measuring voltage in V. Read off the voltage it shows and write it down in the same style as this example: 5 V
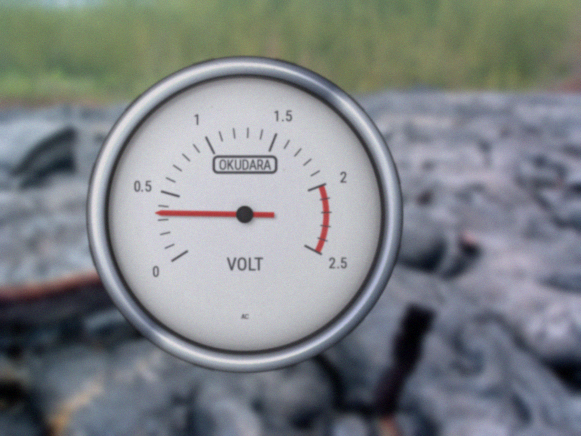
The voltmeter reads 0.35 V
